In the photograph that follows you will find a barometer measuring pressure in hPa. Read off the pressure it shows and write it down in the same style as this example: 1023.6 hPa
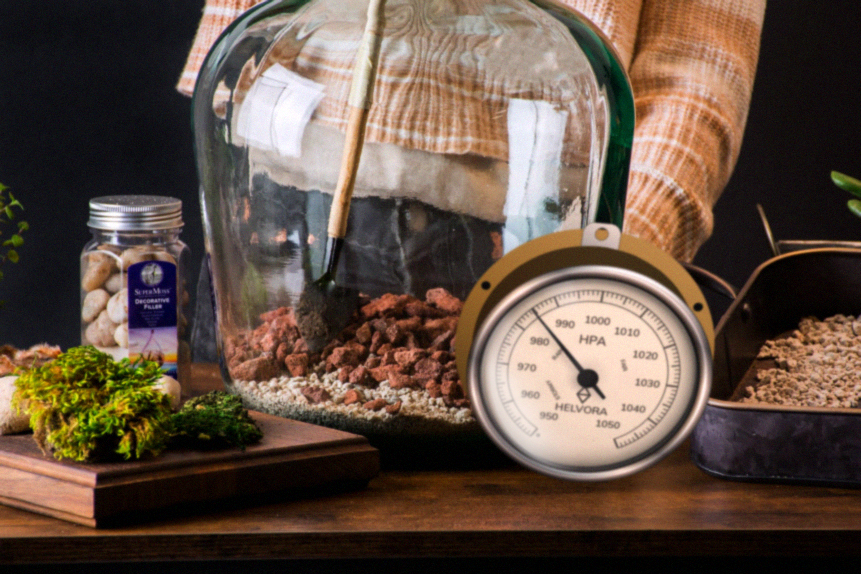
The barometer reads 985 hPa
